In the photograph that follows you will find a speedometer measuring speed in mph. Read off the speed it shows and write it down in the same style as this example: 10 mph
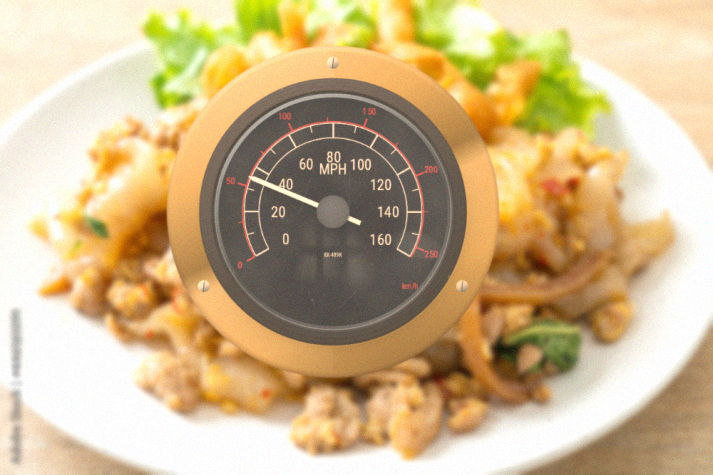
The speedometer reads 35 mph
